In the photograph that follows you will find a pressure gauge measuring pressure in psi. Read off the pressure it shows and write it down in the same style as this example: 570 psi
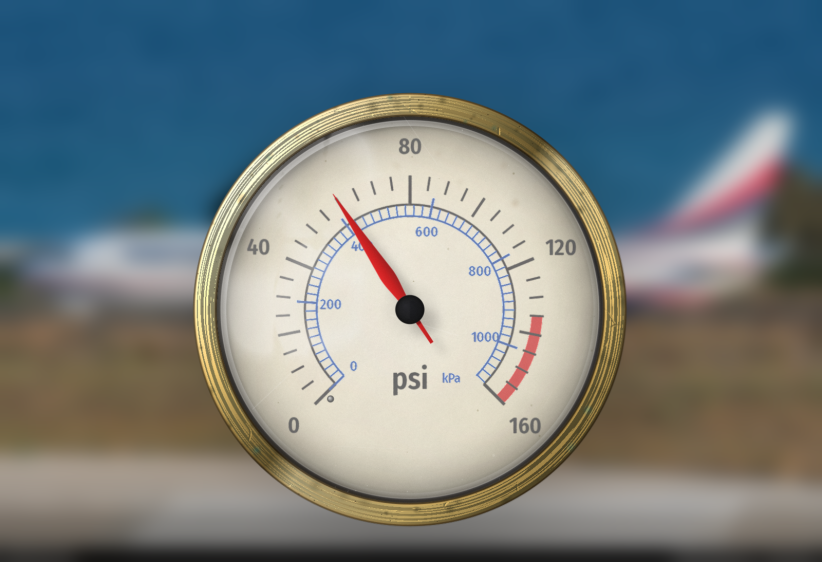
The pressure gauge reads 60 psi
